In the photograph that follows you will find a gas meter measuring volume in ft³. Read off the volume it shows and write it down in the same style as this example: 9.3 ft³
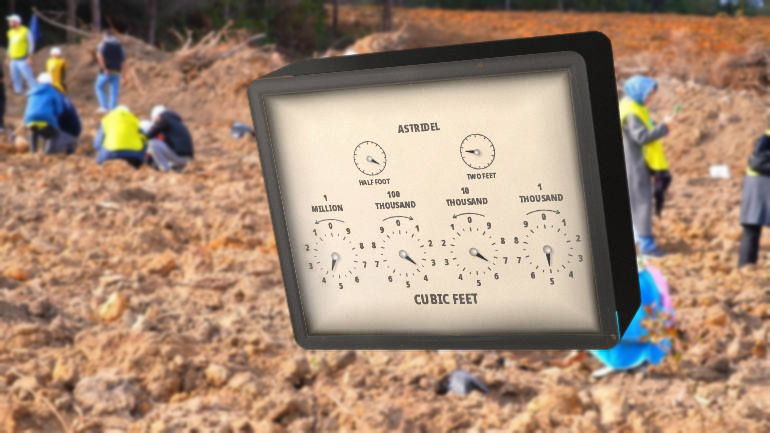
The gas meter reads 436500 ft³
